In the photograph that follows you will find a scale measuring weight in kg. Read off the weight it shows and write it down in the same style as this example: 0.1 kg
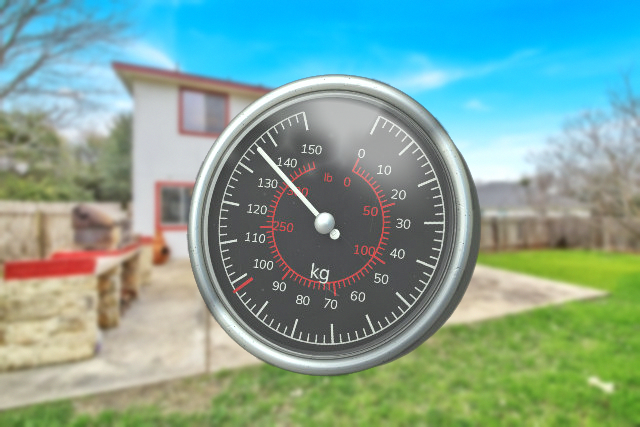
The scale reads 136 kg
